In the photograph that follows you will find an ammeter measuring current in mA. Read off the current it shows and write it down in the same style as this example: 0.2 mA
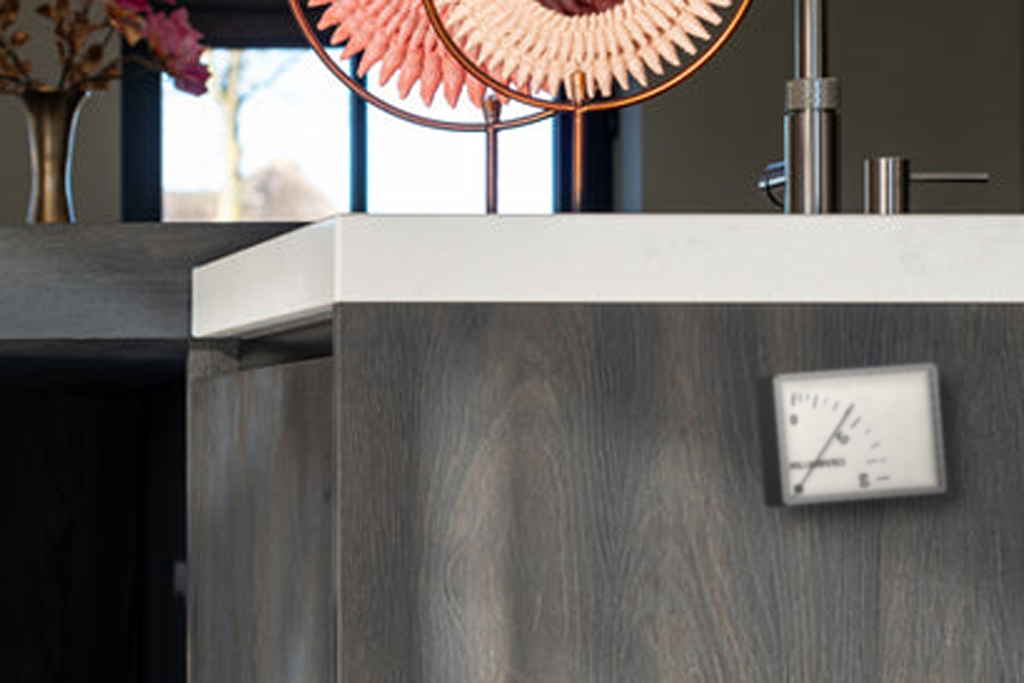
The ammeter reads 35 mA
